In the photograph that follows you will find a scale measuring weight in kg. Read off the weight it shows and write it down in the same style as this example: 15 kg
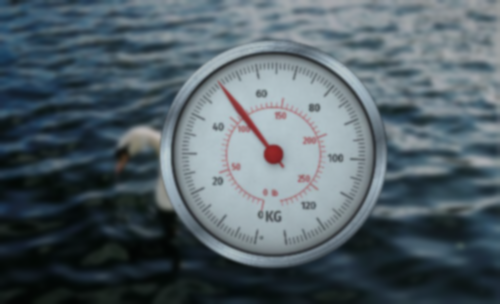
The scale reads 50 kg
